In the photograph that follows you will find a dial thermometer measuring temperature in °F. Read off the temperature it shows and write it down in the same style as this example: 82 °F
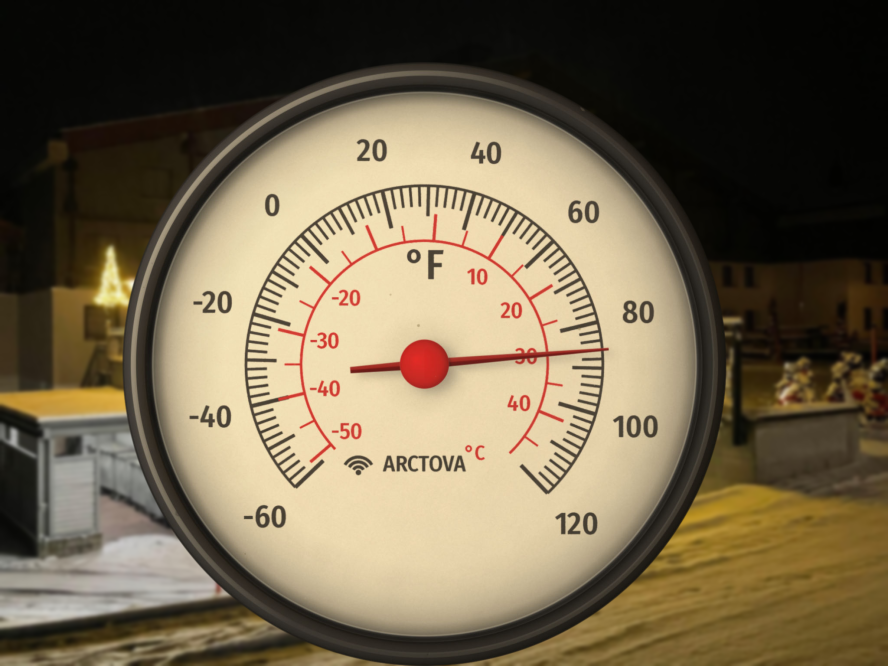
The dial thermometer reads 86 °F
